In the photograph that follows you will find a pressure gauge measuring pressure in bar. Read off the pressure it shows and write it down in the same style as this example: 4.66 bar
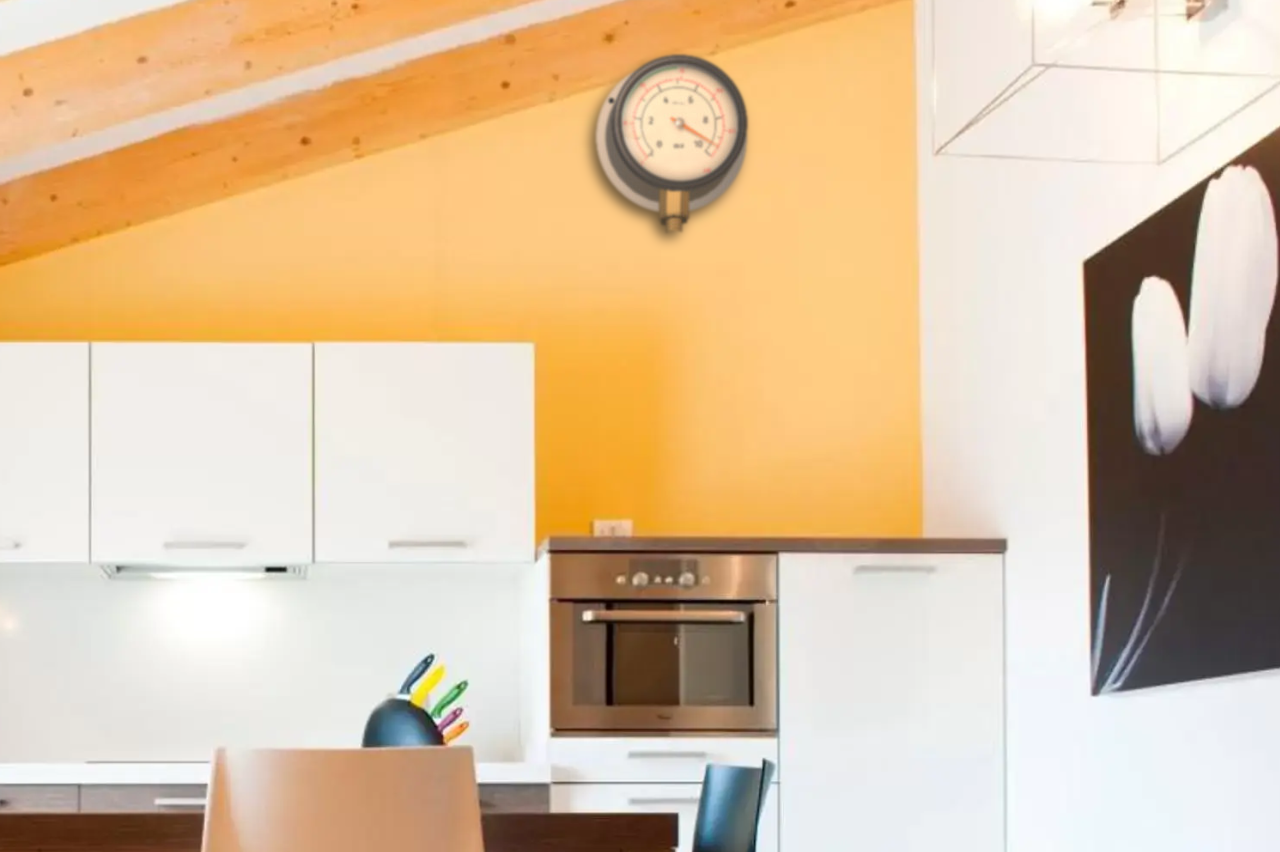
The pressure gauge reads 9.5 bar
